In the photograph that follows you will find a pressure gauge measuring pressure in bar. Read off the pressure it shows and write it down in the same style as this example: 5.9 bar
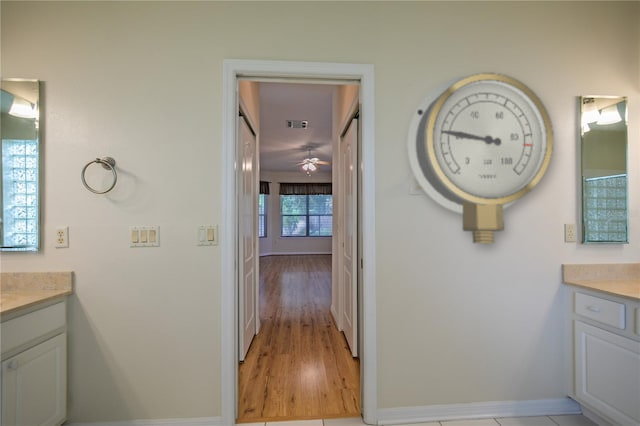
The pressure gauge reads 20 bar
